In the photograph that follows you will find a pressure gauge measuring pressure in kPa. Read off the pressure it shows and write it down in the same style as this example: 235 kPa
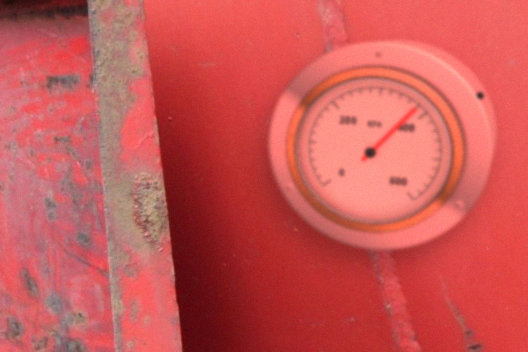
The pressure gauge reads 380 kPa
